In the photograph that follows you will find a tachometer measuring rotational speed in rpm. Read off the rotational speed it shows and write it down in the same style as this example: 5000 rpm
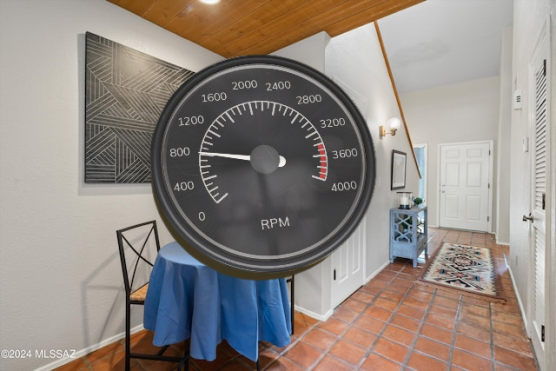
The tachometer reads 800 rpm
